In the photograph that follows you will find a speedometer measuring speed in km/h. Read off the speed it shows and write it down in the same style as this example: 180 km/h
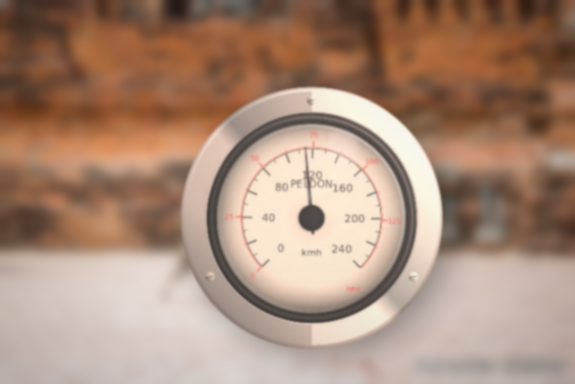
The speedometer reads 115 km/h
